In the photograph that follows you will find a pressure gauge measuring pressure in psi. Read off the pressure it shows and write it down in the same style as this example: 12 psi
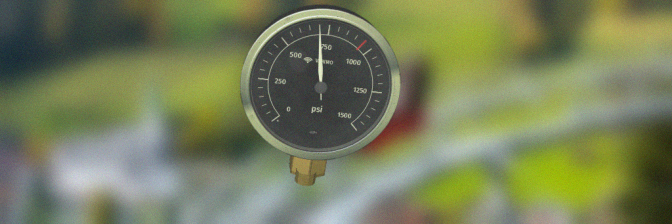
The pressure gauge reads 700 psi
